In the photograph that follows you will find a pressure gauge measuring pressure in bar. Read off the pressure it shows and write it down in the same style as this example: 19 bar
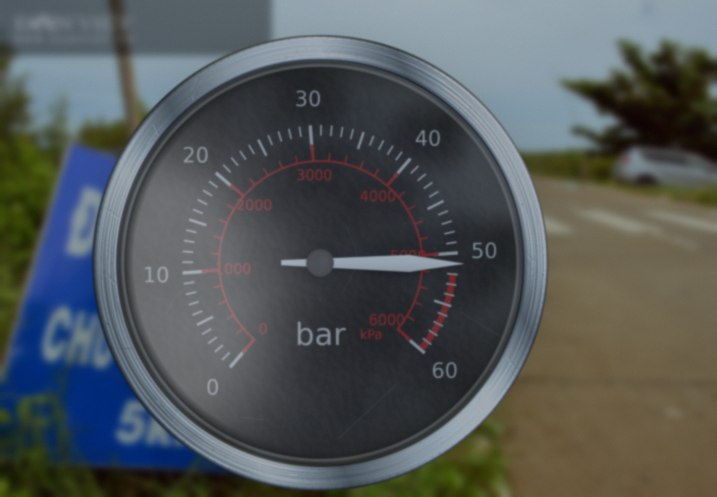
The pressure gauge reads 51 bar
